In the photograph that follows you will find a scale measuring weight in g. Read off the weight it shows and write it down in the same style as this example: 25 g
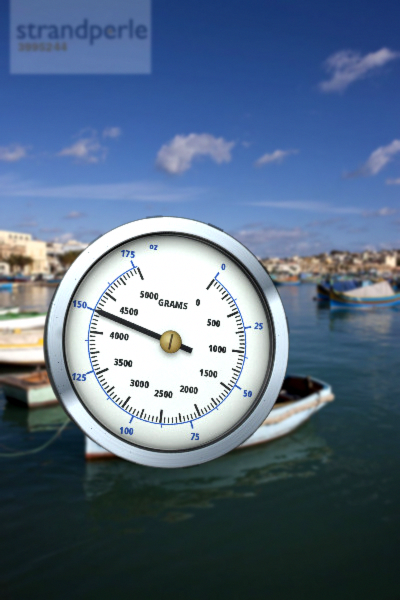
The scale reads 4250 g
